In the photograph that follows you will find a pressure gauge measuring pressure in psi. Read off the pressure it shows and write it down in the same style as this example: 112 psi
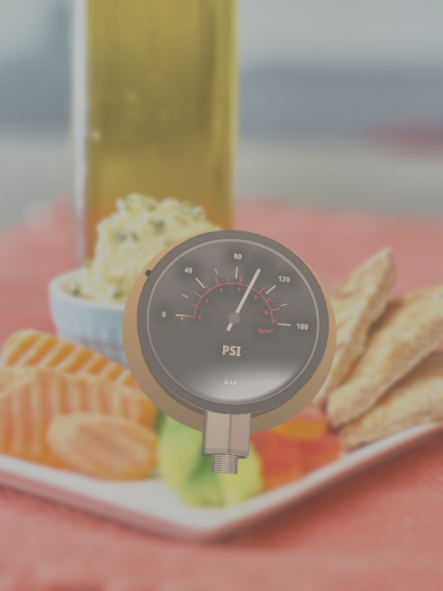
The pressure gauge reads 100 psi
